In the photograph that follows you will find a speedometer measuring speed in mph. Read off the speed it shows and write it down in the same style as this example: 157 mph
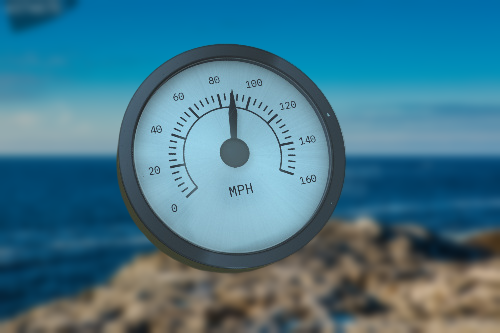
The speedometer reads 88 mph
